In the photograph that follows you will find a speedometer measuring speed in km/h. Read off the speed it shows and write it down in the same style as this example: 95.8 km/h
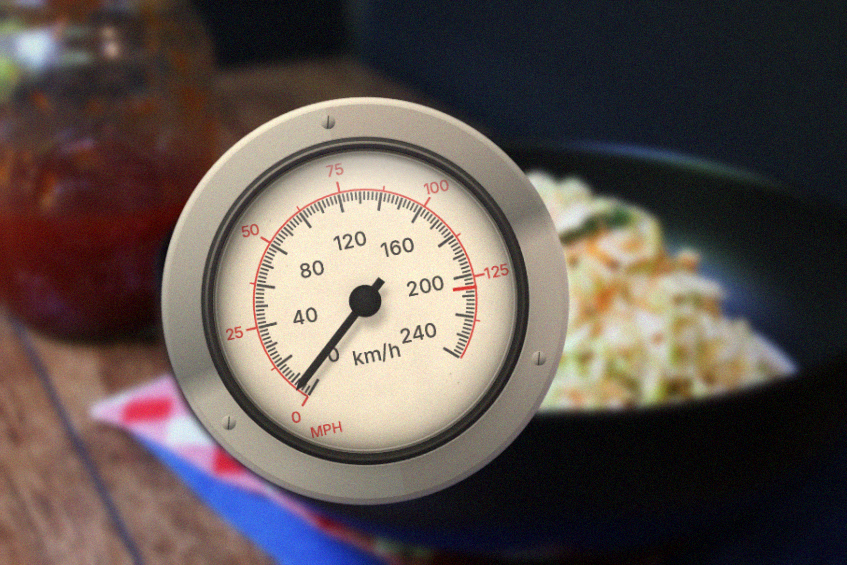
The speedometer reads 6 km/h
